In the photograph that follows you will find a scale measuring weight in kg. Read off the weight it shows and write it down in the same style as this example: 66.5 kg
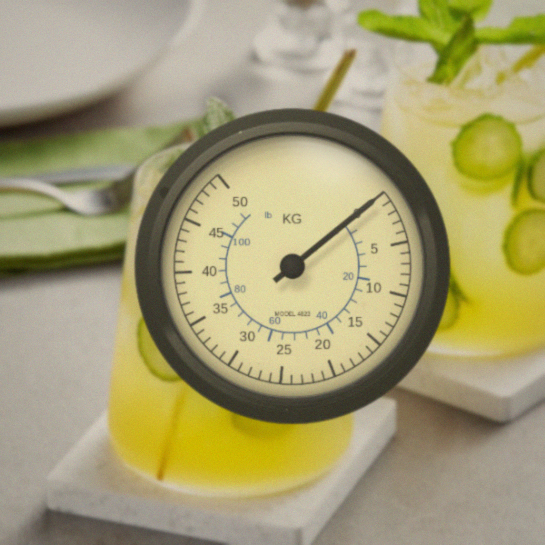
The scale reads 0 kg
